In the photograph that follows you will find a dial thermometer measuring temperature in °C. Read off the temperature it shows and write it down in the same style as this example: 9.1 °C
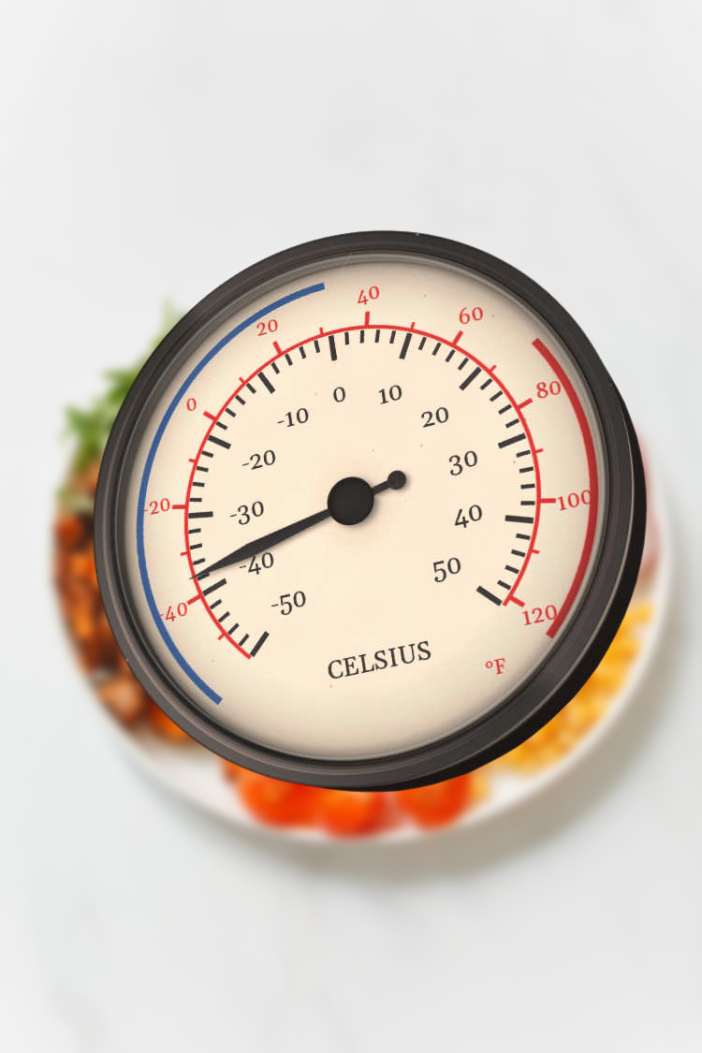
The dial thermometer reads -38 °C
